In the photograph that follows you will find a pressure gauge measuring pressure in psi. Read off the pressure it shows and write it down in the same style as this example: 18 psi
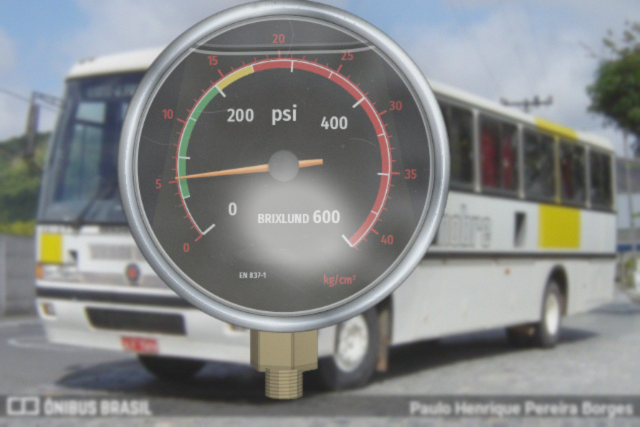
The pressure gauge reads 75 psi
